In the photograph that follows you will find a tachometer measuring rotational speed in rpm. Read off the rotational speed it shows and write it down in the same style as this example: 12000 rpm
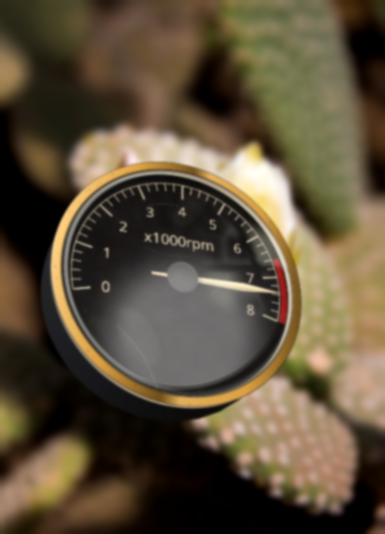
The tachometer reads 7400 rpm
